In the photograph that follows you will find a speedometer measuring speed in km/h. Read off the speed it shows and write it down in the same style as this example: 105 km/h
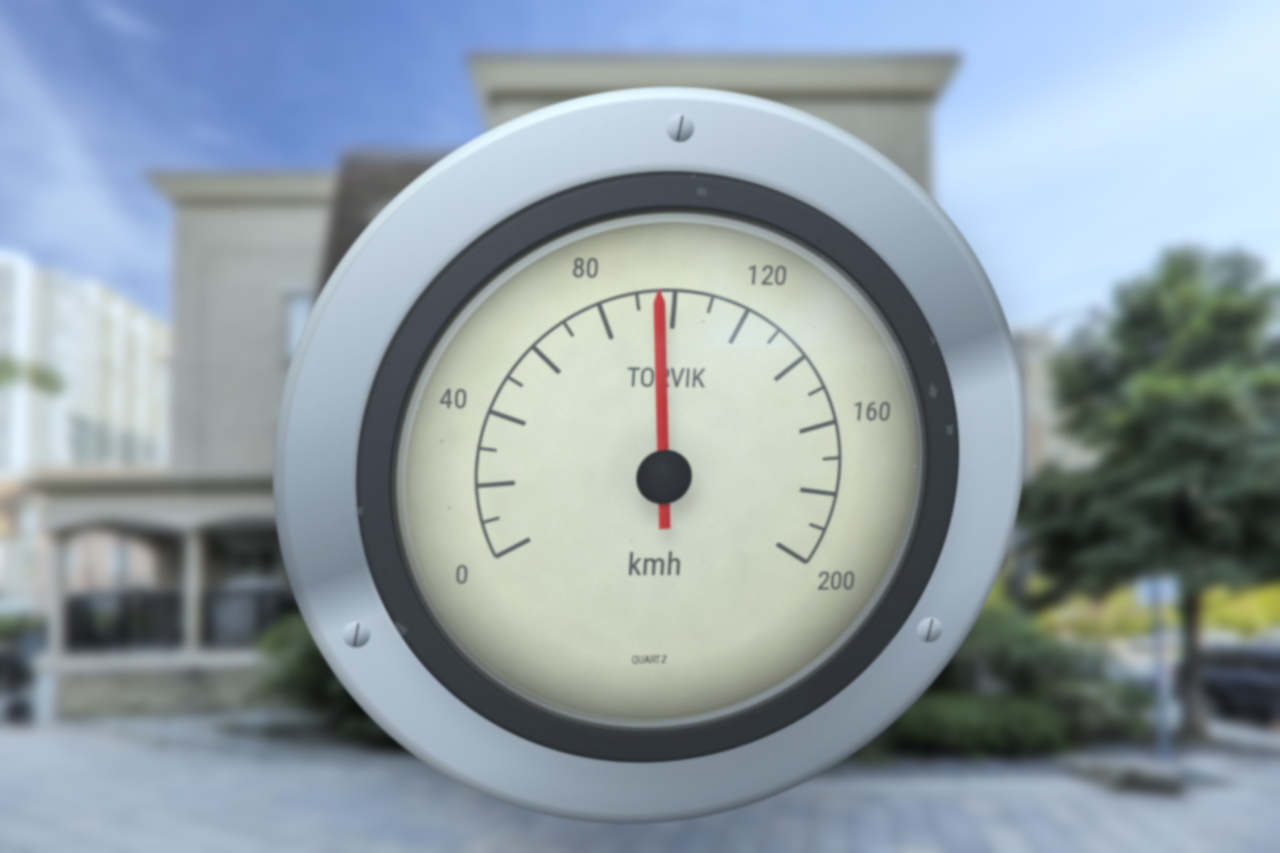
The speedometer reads 95 km/h
